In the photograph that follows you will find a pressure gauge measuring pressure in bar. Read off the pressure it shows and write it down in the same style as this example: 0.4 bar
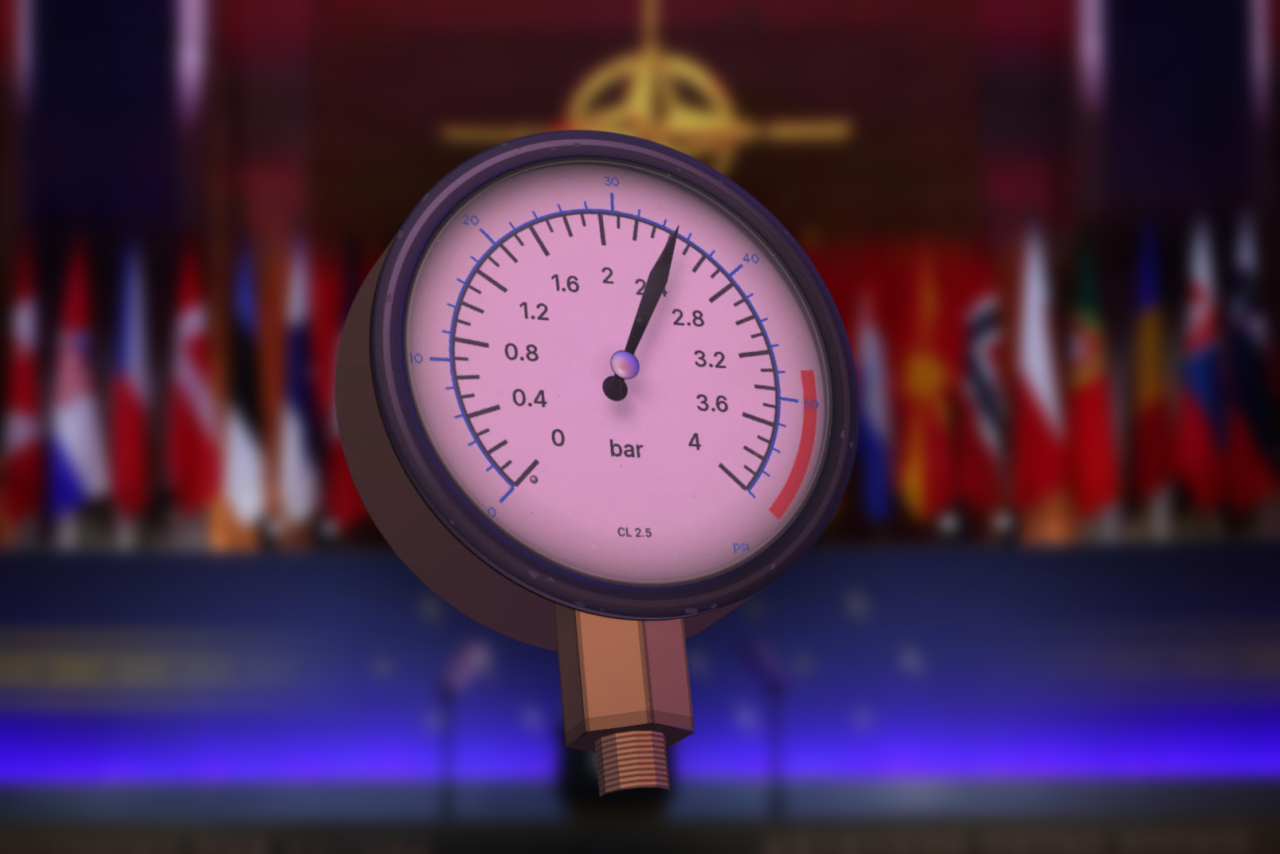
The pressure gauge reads 2.4 bar
